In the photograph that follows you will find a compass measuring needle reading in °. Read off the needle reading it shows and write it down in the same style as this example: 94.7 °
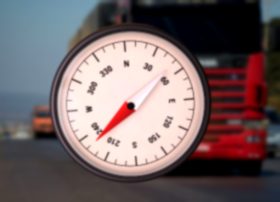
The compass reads 230 °
